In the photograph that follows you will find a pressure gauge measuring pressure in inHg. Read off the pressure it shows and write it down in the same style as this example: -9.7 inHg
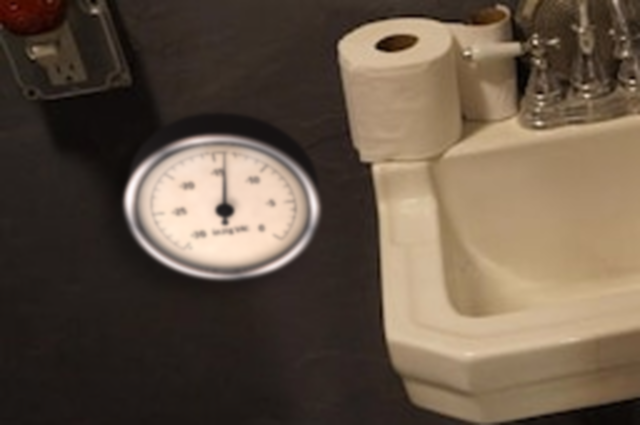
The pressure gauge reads -14 inHg
